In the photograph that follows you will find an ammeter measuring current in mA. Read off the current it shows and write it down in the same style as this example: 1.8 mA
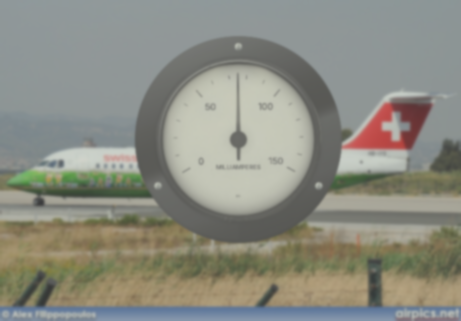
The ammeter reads 75 mA
